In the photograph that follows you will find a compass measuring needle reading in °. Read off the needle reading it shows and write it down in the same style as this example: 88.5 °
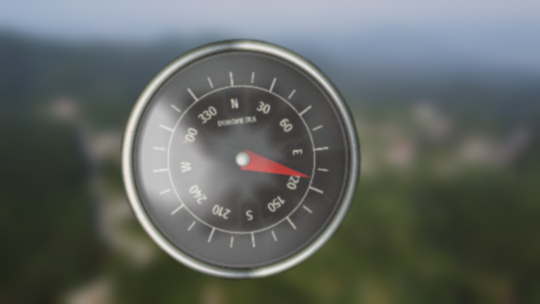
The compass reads 112.5 °
